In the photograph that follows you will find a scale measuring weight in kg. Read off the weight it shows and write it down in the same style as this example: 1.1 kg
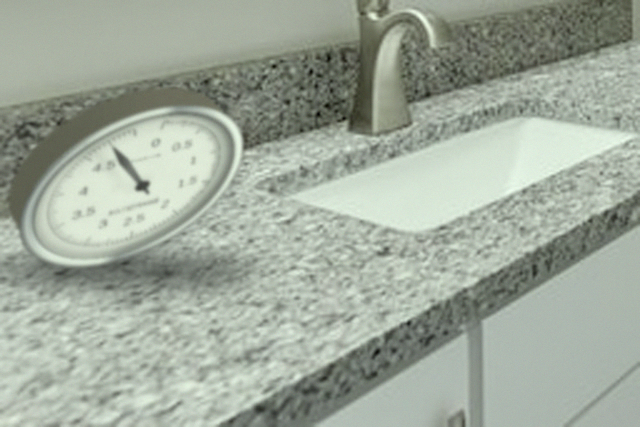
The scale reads 4.75 kg
